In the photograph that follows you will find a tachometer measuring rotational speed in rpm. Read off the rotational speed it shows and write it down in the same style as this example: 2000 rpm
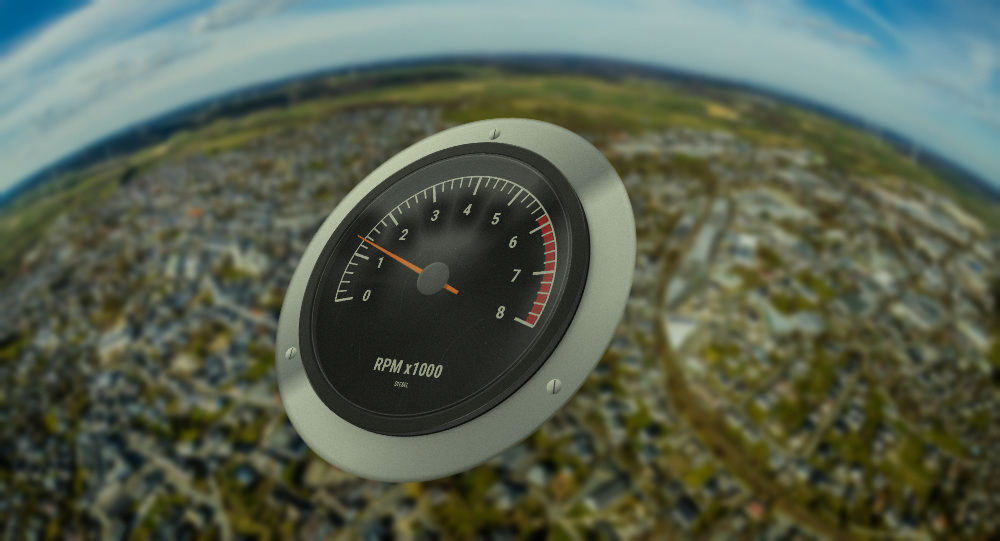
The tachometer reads 1300 rpm
